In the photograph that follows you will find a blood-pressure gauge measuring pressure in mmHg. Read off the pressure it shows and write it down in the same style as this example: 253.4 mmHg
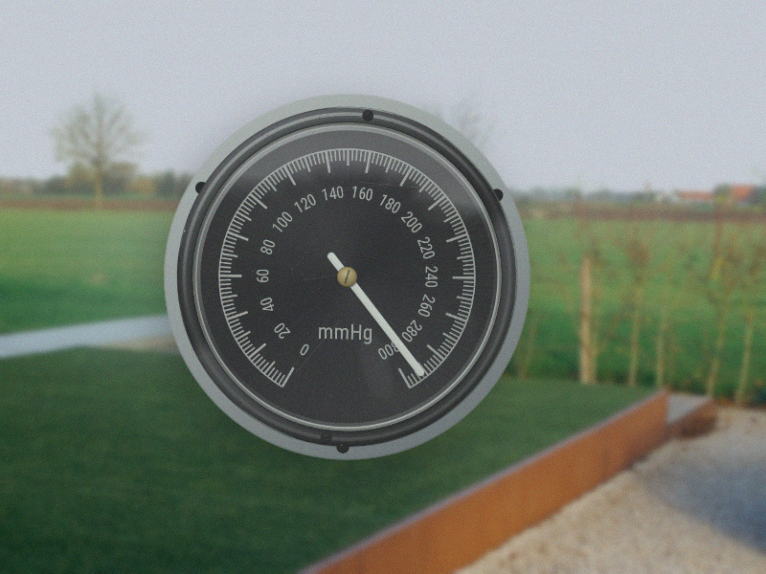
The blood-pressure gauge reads 292 mmHg
